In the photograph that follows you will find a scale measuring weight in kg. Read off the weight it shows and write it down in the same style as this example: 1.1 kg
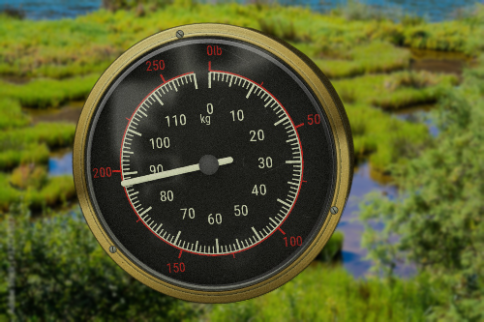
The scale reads 88 kg
